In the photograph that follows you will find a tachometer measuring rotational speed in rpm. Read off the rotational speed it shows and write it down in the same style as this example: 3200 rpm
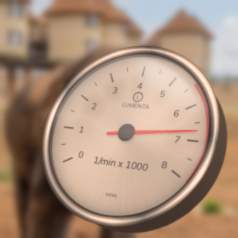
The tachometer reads 6750 rpm
